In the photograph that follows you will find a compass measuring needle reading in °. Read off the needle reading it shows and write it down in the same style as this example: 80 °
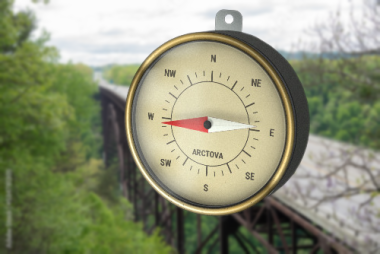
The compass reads 265 °
